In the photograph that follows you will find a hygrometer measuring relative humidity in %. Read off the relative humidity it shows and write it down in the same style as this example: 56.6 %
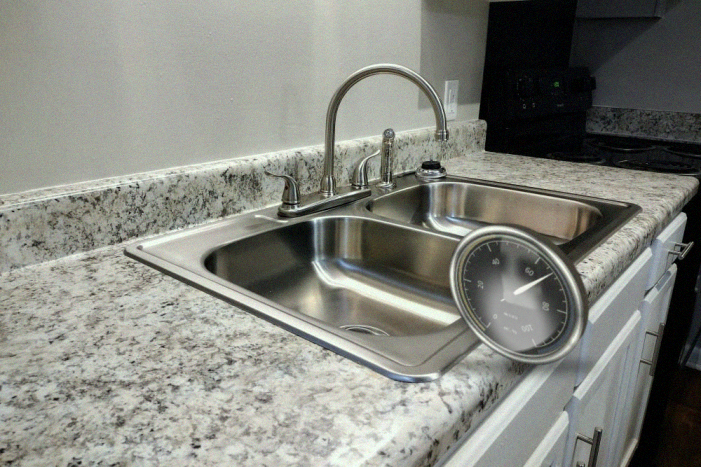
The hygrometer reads 66 %
